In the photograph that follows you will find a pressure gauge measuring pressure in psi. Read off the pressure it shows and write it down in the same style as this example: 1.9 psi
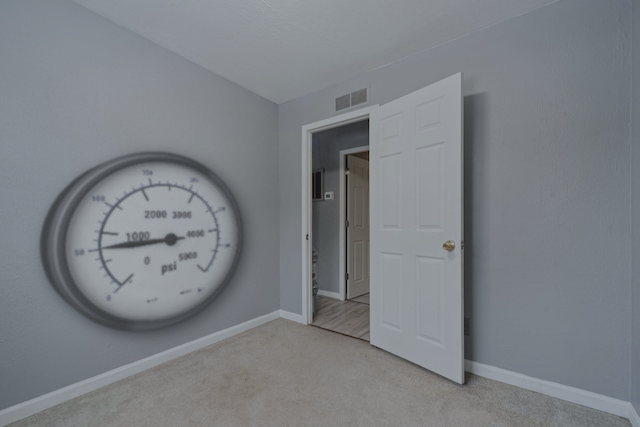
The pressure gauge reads 750 psi
